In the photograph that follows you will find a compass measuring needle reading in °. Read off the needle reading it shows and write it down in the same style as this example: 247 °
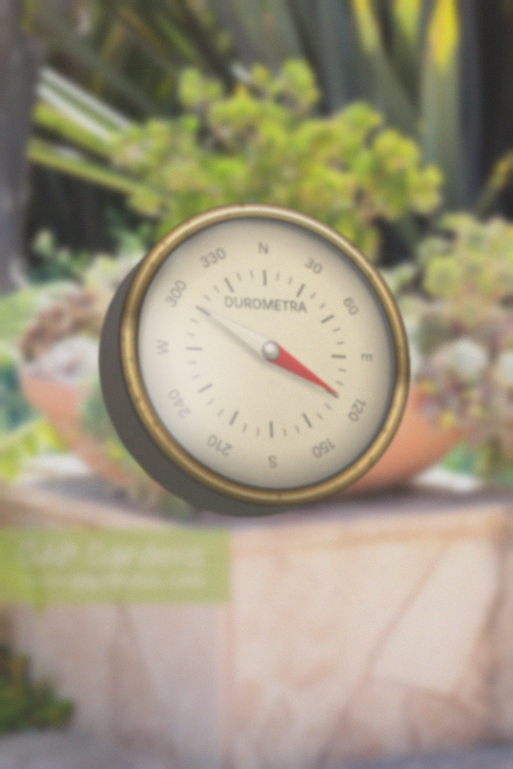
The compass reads 120 °
